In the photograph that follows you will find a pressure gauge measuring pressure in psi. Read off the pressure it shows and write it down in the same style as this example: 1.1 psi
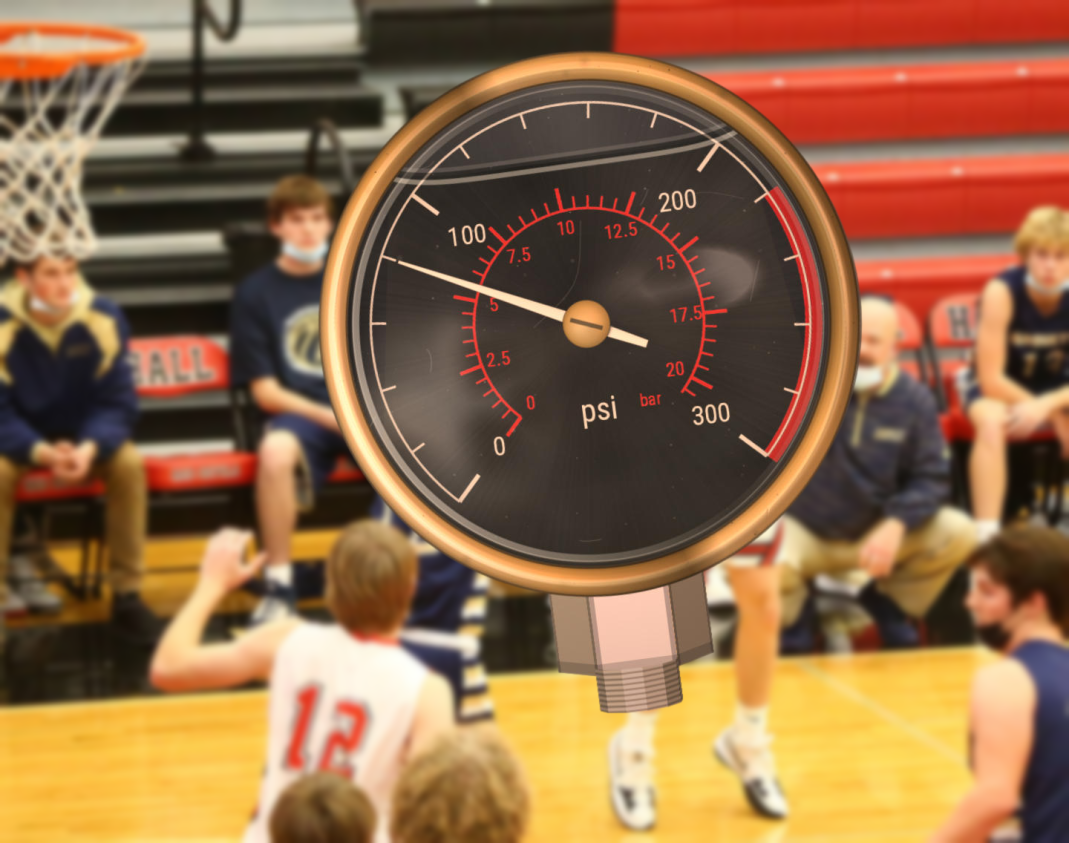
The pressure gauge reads 80 psi
